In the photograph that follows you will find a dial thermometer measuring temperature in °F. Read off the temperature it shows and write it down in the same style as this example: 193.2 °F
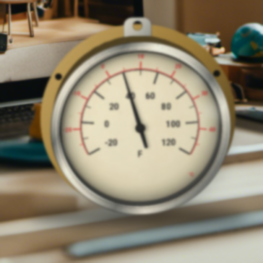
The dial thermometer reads 40 °F
